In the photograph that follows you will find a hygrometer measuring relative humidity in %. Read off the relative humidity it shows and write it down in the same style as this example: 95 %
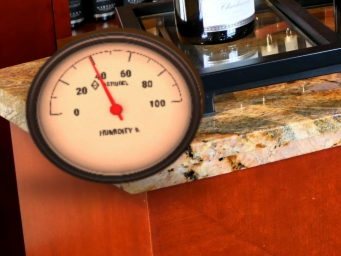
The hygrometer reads 40 %
